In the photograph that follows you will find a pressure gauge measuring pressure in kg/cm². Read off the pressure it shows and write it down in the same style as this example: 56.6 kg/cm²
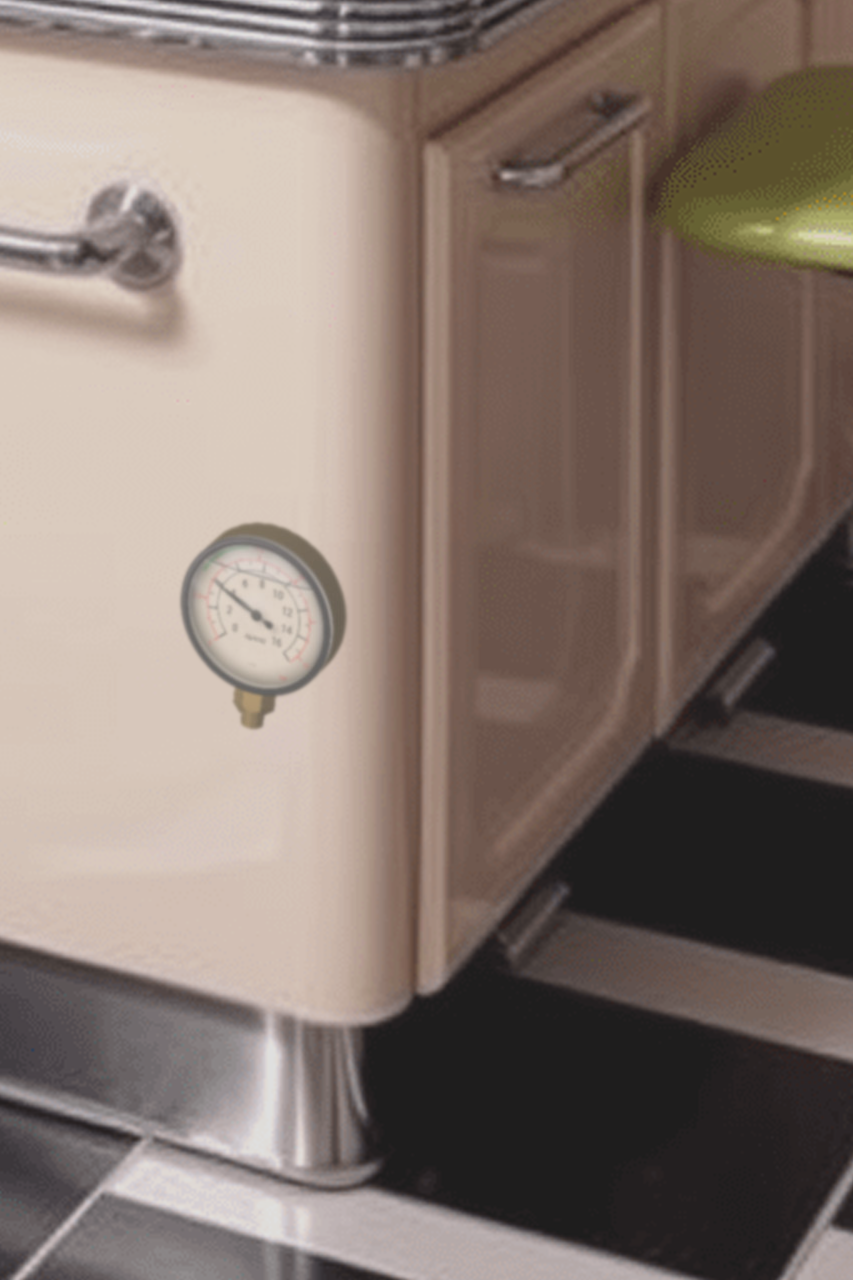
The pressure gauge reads 4 kg/cm²
